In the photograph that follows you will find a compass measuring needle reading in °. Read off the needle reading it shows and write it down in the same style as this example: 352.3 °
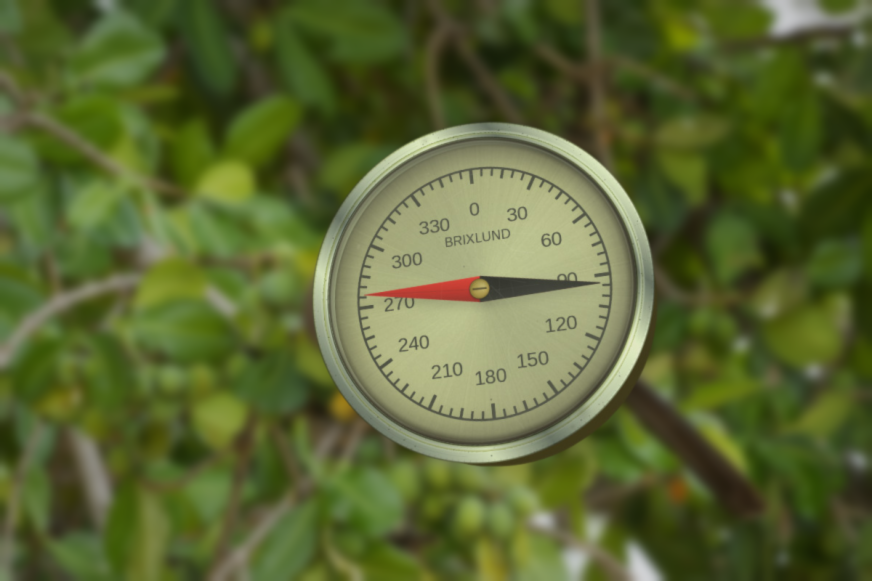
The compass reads 275 °
